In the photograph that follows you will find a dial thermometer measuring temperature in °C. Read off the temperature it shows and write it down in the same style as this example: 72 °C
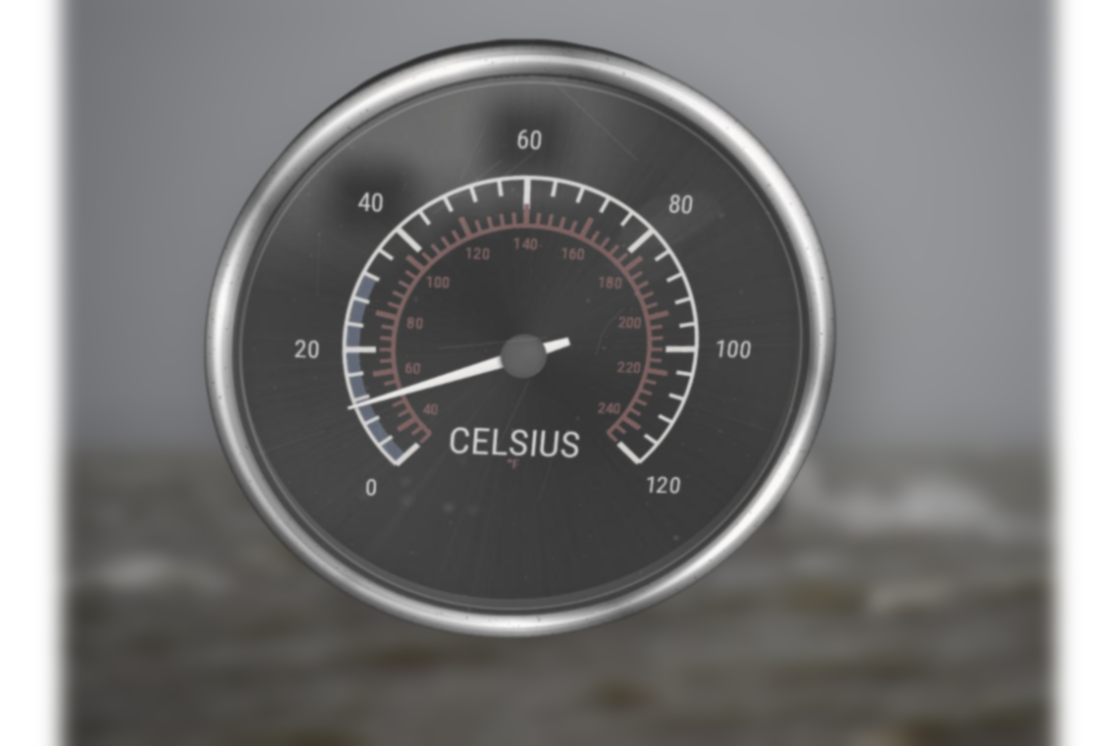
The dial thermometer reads 12 °C
